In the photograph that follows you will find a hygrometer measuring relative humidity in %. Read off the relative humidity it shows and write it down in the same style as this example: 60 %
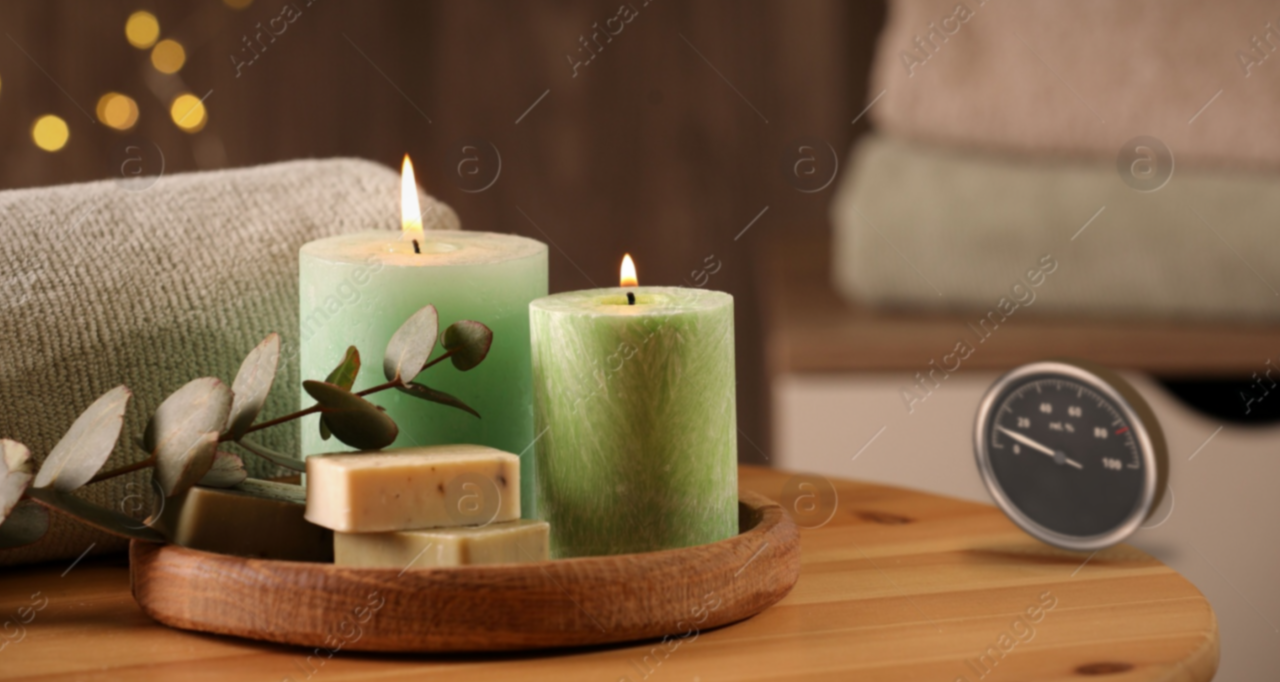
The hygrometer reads 10 %
